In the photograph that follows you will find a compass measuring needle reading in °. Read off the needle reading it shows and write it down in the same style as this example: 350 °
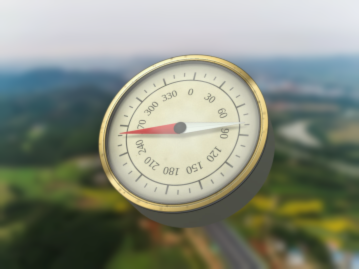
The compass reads 260 °
